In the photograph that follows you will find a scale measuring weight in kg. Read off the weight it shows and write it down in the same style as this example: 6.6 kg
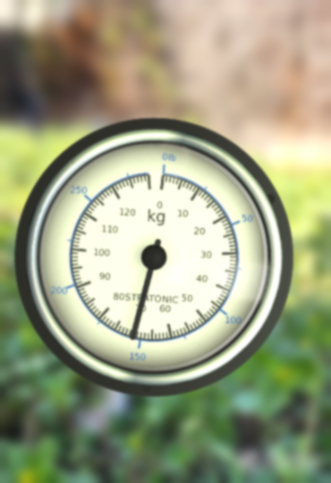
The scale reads 70 kg
